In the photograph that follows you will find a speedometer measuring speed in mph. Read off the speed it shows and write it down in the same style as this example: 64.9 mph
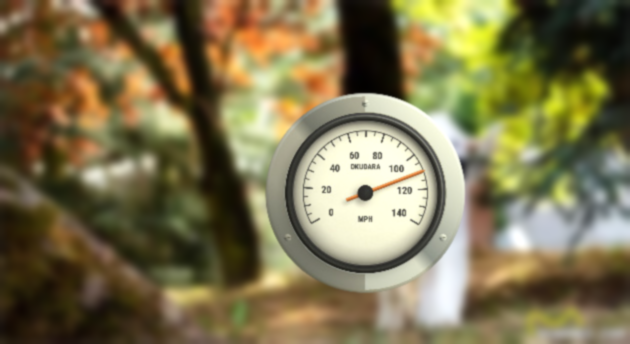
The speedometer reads 110 mph
